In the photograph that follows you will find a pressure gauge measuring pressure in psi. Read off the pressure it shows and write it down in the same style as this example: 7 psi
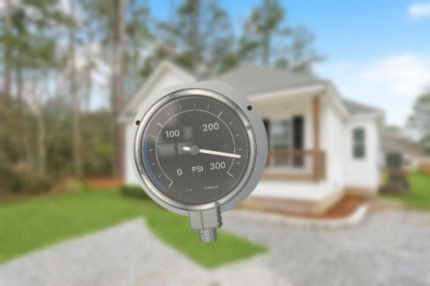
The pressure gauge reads 270 psi
